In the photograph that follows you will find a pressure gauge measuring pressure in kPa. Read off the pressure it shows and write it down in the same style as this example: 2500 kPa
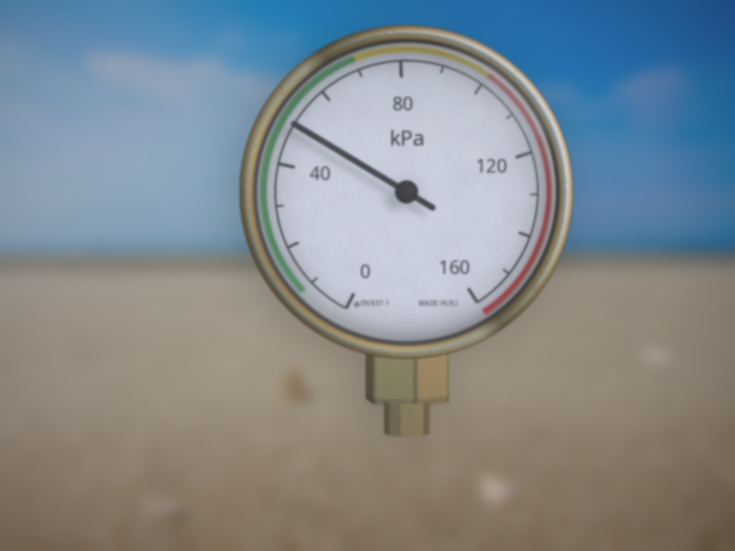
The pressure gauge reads 50 kPa
